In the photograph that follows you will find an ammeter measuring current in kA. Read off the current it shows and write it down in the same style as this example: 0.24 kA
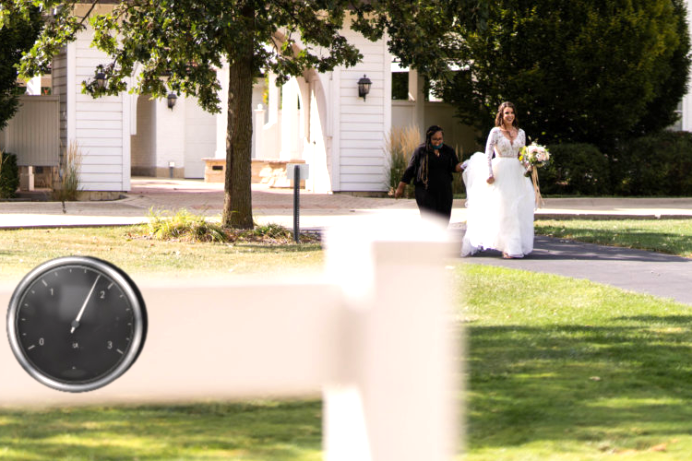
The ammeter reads 1.8 kA
